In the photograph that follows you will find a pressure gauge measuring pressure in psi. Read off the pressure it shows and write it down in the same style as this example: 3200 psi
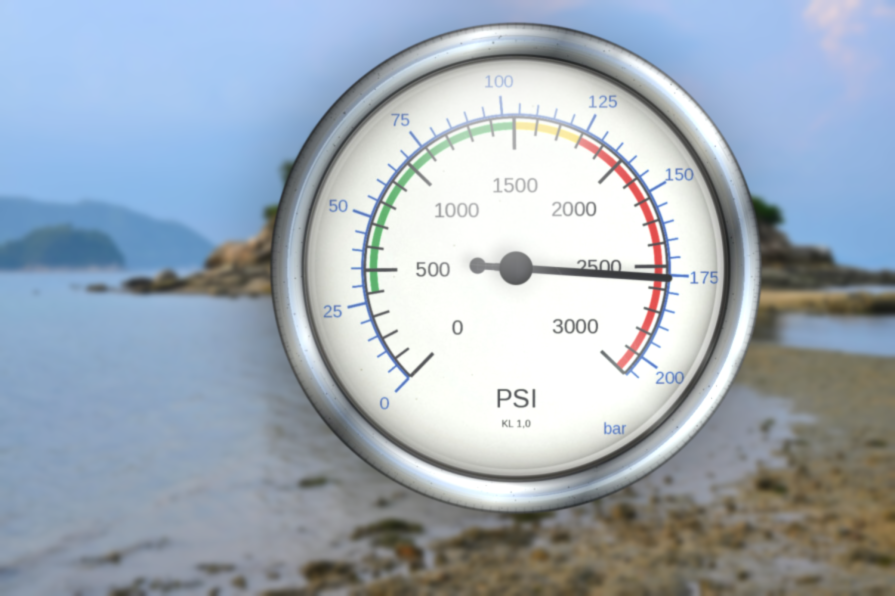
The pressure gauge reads 2550 psi
